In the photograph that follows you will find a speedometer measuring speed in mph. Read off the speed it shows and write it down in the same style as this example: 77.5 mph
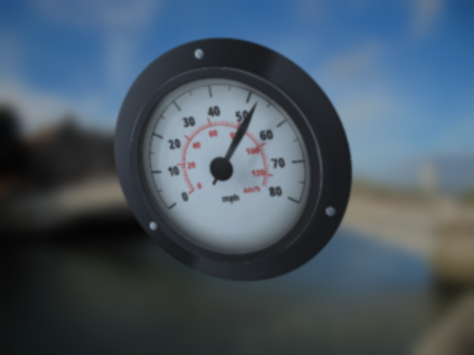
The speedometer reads 52.5 mph
